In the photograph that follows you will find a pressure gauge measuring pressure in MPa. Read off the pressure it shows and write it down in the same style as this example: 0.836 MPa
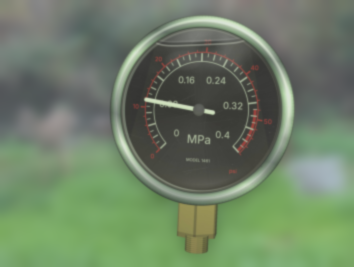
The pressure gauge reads 0.08 MPa
